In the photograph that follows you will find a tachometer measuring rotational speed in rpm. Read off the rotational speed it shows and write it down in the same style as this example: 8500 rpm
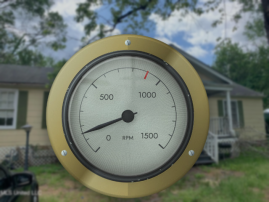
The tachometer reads 150 rpm
